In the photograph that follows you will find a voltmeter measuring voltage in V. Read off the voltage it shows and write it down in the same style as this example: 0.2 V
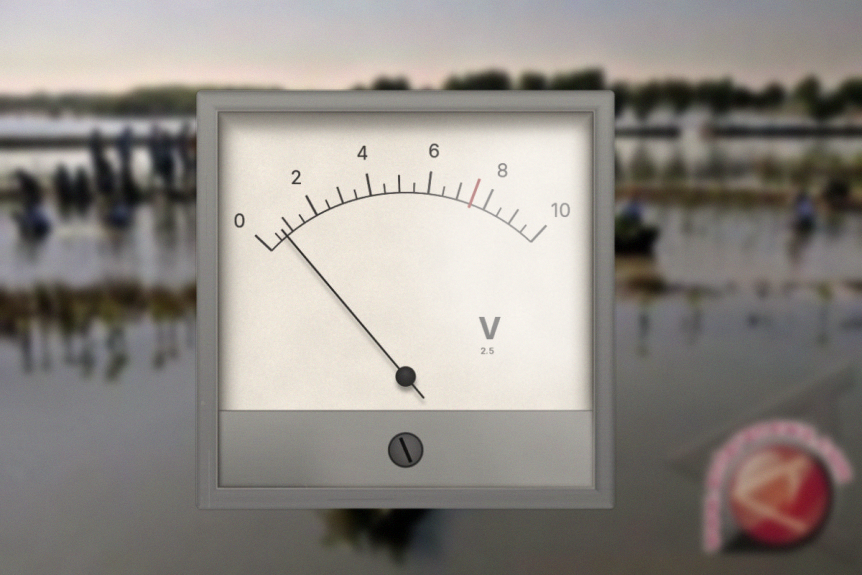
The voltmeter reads 0.75 V
